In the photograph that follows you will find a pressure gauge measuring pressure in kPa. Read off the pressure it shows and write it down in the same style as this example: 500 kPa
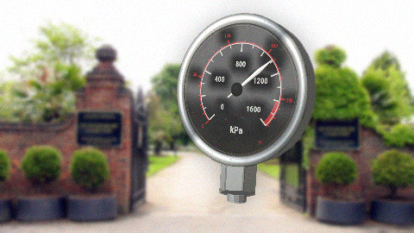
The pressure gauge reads 1100 kPa
